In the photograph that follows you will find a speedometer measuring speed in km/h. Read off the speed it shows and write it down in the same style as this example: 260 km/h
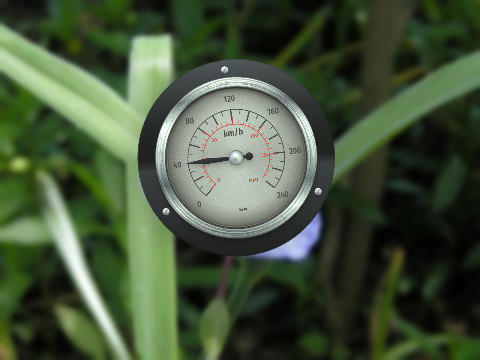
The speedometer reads 40 km/h
